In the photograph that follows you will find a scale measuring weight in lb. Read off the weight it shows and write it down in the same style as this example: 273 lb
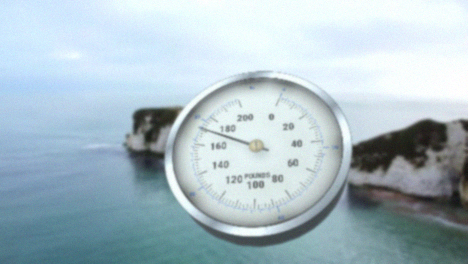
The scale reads 170 lb
